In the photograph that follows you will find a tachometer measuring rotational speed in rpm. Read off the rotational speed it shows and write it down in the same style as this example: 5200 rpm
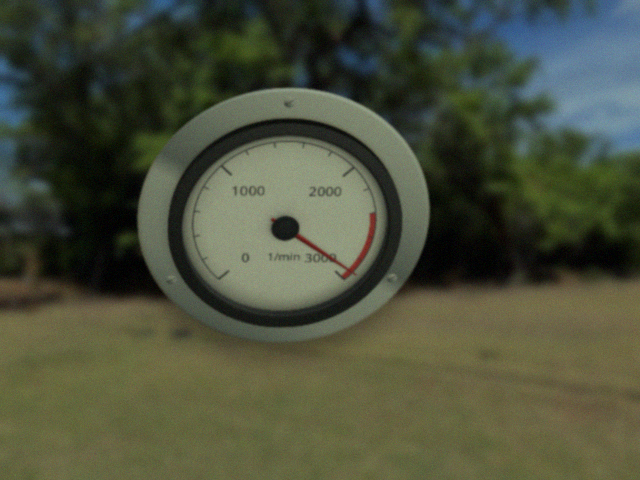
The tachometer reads 2900 rpm
